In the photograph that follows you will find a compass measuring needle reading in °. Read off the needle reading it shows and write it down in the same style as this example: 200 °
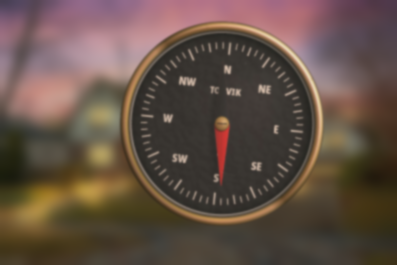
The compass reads 175 °
